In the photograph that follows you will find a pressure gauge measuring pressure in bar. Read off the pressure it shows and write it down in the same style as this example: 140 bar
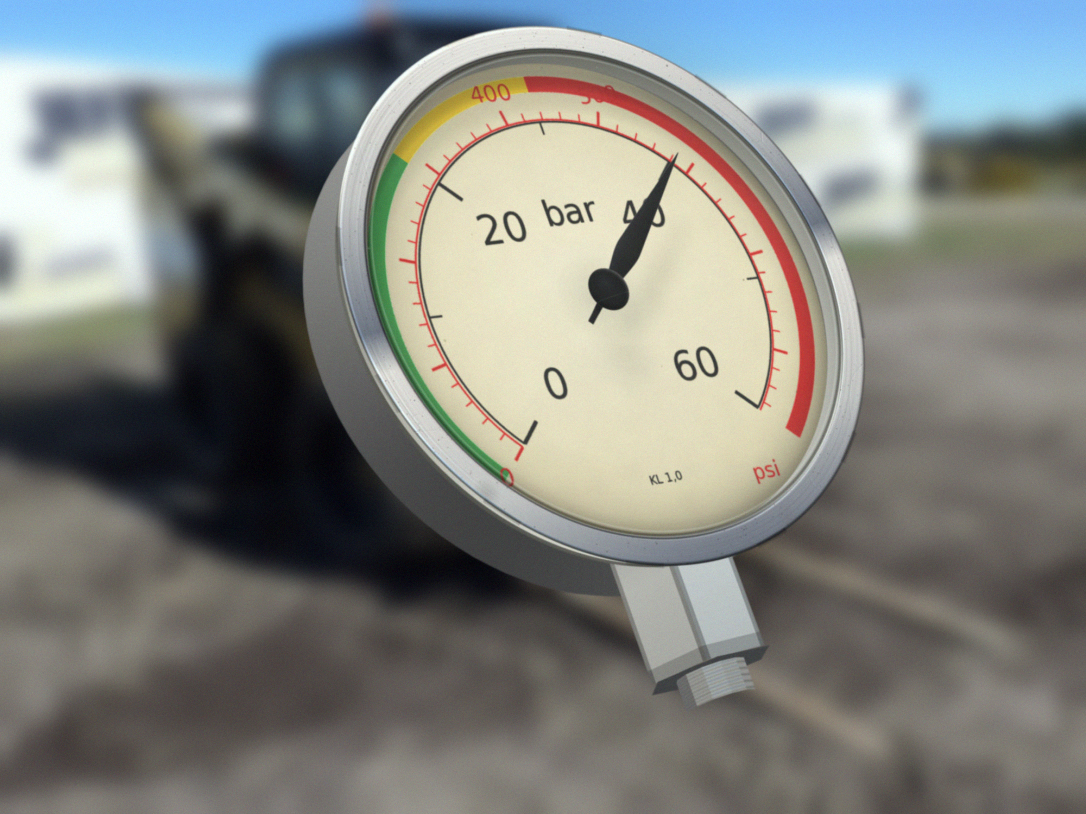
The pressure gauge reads 40 bar
